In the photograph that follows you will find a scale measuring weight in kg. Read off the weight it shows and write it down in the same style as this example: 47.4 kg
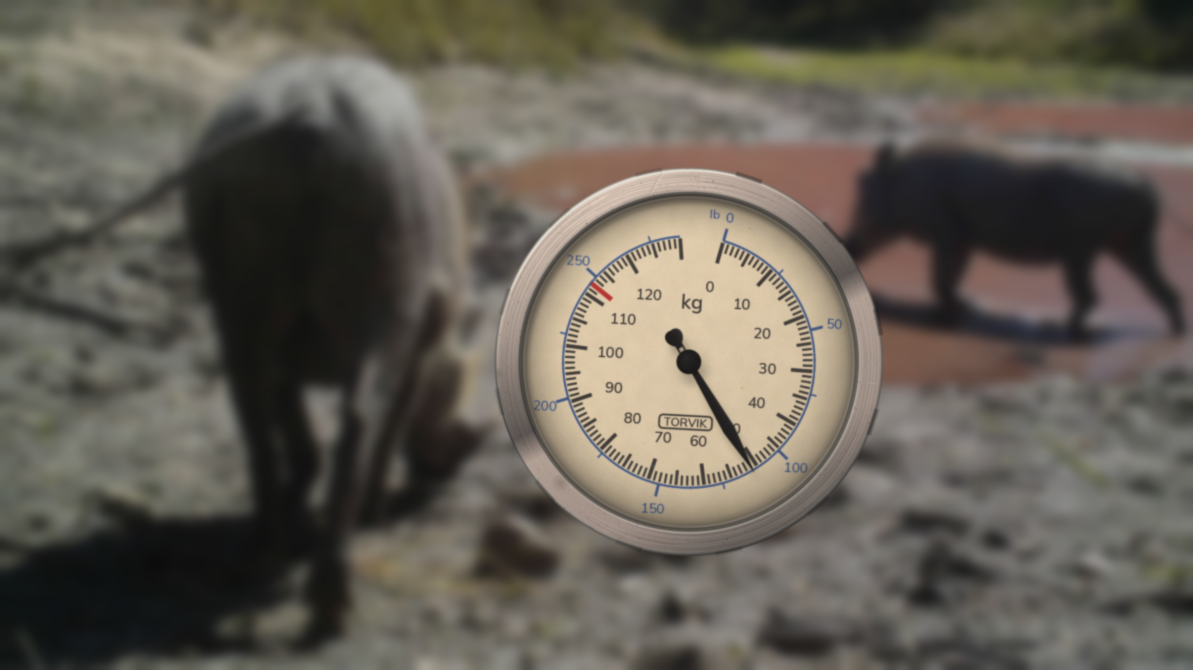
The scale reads 51 kg
